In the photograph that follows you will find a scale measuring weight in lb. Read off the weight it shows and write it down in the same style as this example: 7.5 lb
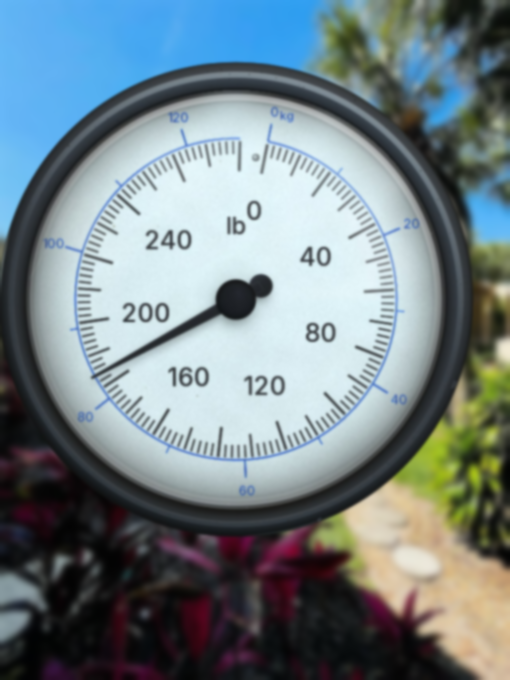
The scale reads 184 lb
